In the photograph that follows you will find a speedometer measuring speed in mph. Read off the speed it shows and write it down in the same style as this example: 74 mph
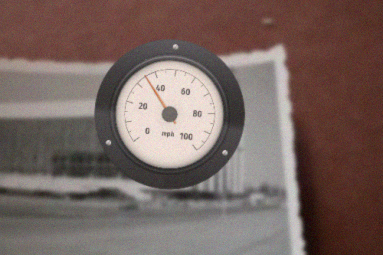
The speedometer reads 35 mph
